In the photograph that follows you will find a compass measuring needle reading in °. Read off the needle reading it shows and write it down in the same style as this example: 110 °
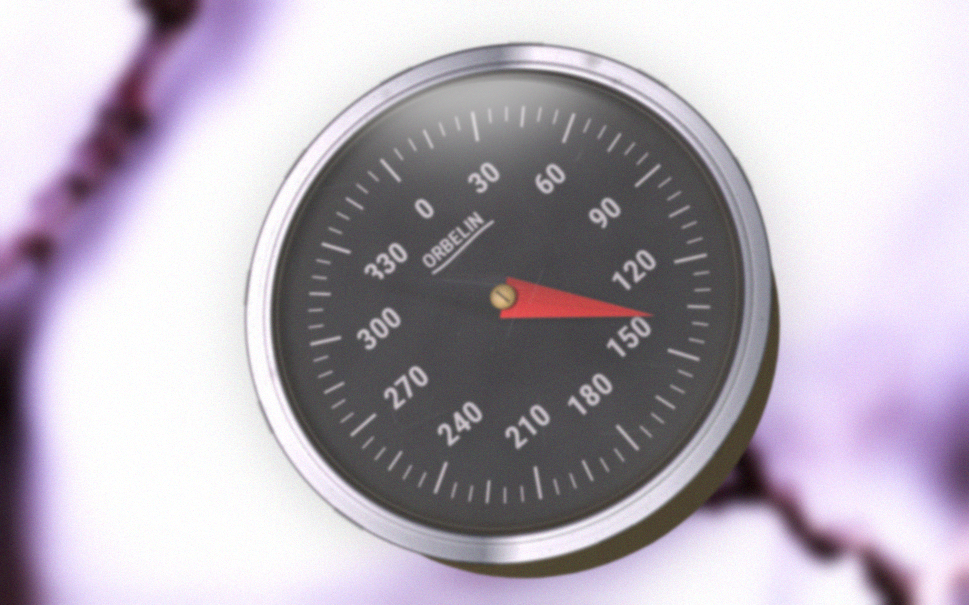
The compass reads 140 °
